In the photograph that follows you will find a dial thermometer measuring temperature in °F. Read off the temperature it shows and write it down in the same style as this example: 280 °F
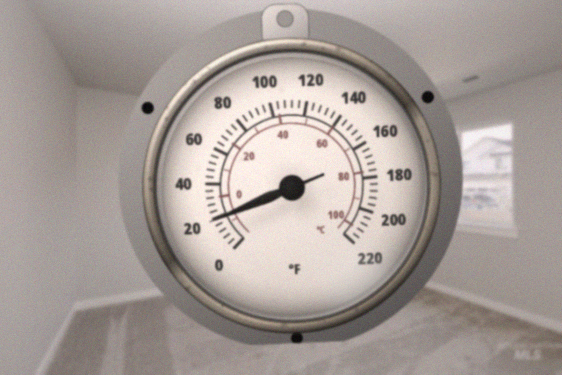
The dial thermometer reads 20 °F
